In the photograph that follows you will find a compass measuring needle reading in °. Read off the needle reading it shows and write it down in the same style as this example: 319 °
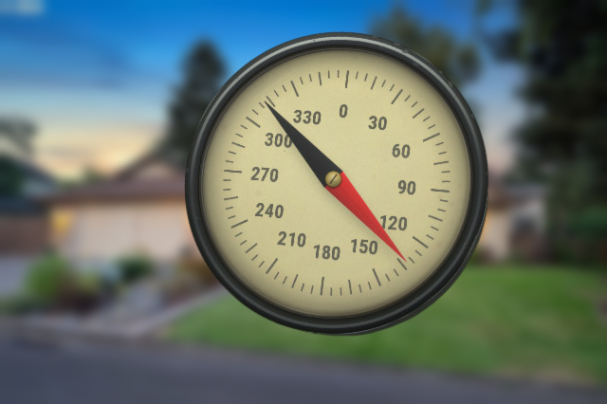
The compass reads 132.5 °
